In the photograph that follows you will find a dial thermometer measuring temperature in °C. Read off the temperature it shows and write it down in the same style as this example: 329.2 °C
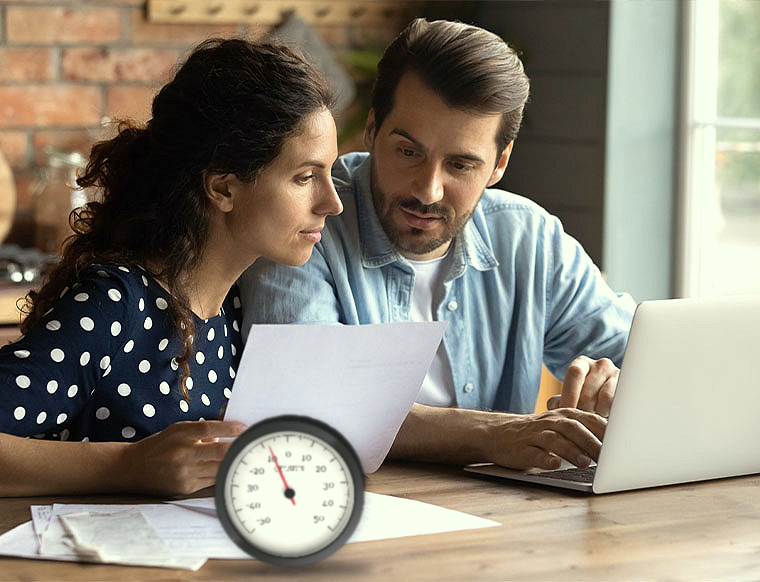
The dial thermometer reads -7.5 °C
